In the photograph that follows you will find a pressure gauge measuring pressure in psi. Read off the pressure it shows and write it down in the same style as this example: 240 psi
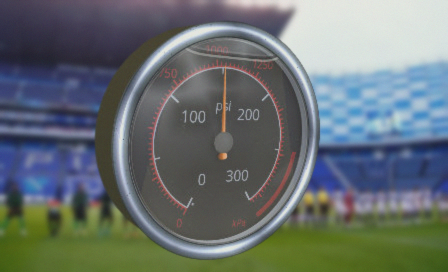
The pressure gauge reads 150 psi
